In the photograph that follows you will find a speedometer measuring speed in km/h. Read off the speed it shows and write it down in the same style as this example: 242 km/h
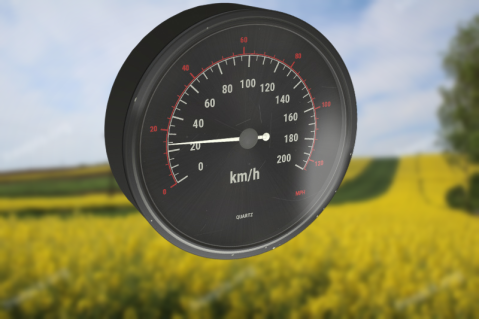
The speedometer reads 25 km/h
